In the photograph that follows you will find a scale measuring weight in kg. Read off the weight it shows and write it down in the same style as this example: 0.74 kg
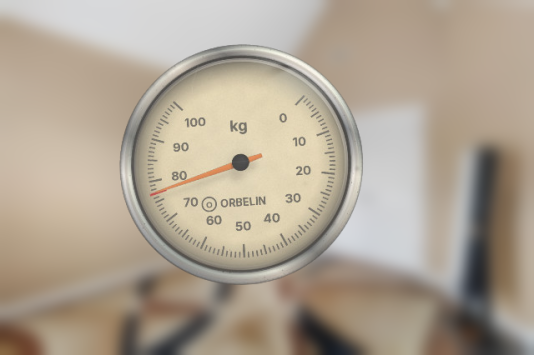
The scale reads 77 kg
